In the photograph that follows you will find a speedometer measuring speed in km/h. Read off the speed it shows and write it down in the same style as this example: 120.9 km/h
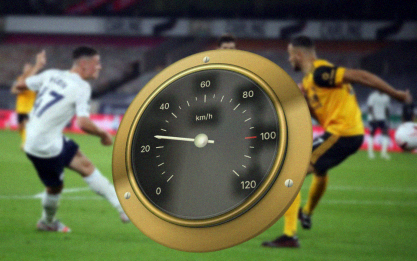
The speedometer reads 25 km/h
